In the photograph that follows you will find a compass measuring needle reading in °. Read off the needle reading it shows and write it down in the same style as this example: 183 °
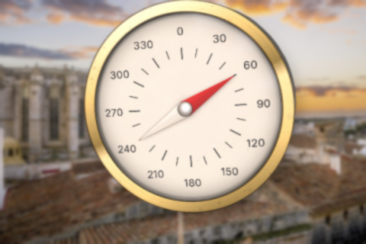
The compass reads 60 °
